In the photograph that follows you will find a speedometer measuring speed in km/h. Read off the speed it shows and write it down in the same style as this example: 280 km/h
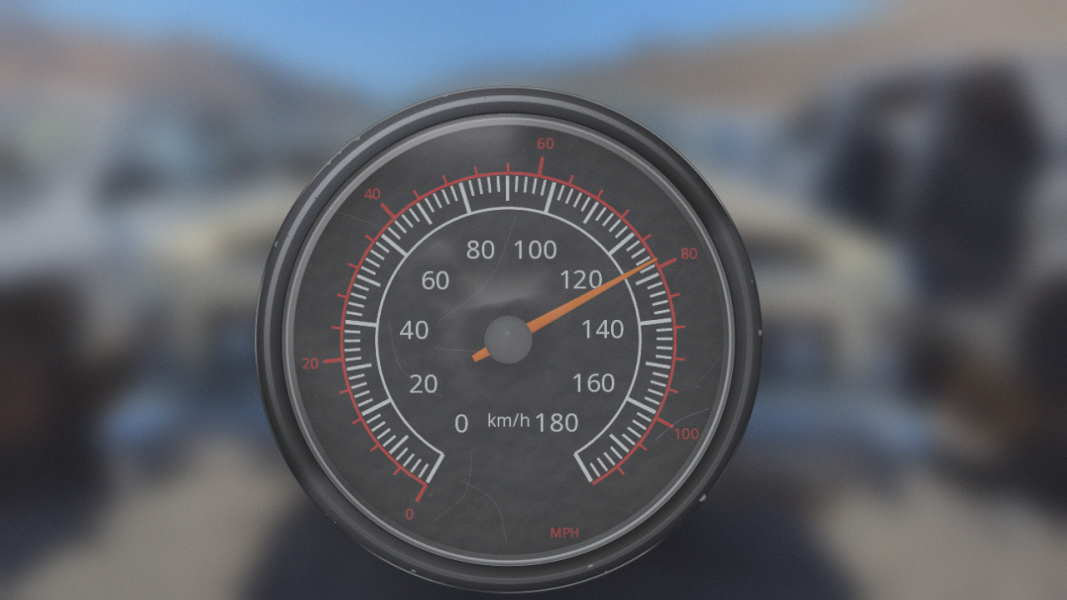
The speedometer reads 127 km/h
